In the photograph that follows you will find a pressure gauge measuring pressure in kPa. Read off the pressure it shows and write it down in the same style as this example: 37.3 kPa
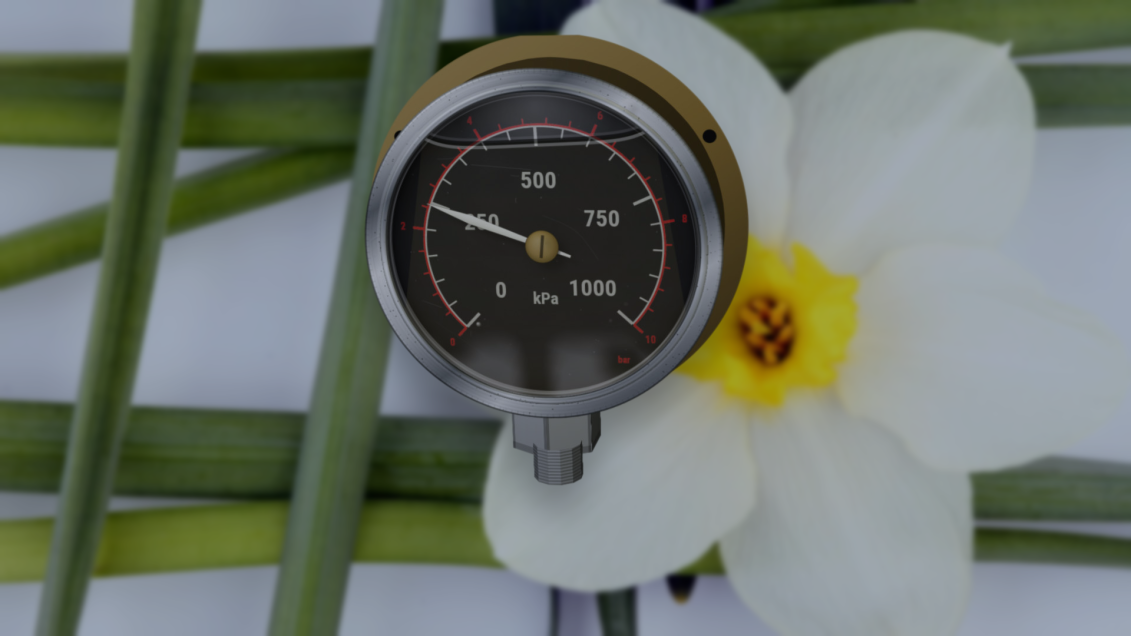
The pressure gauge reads 250 kPa
